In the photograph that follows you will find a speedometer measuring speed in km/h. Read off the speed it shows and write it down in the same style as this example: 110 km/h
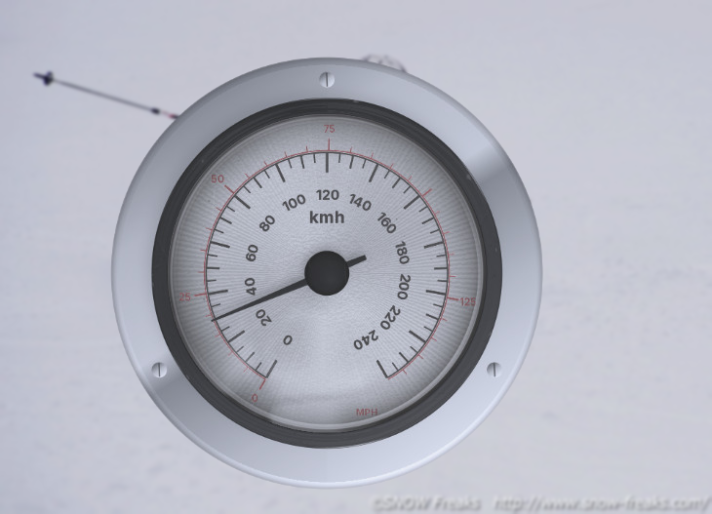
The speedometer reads 30 km/h
